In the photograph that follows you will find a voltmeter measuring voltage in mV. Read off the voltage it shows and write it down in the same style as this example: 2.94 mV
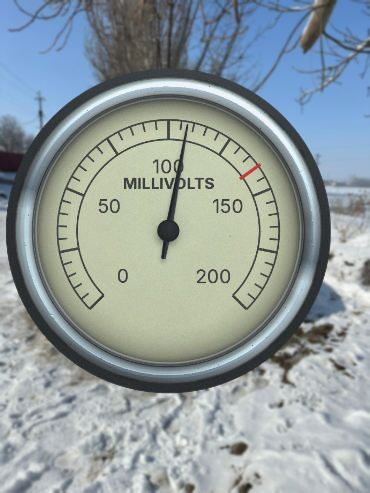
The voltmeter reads 107.5 mV
